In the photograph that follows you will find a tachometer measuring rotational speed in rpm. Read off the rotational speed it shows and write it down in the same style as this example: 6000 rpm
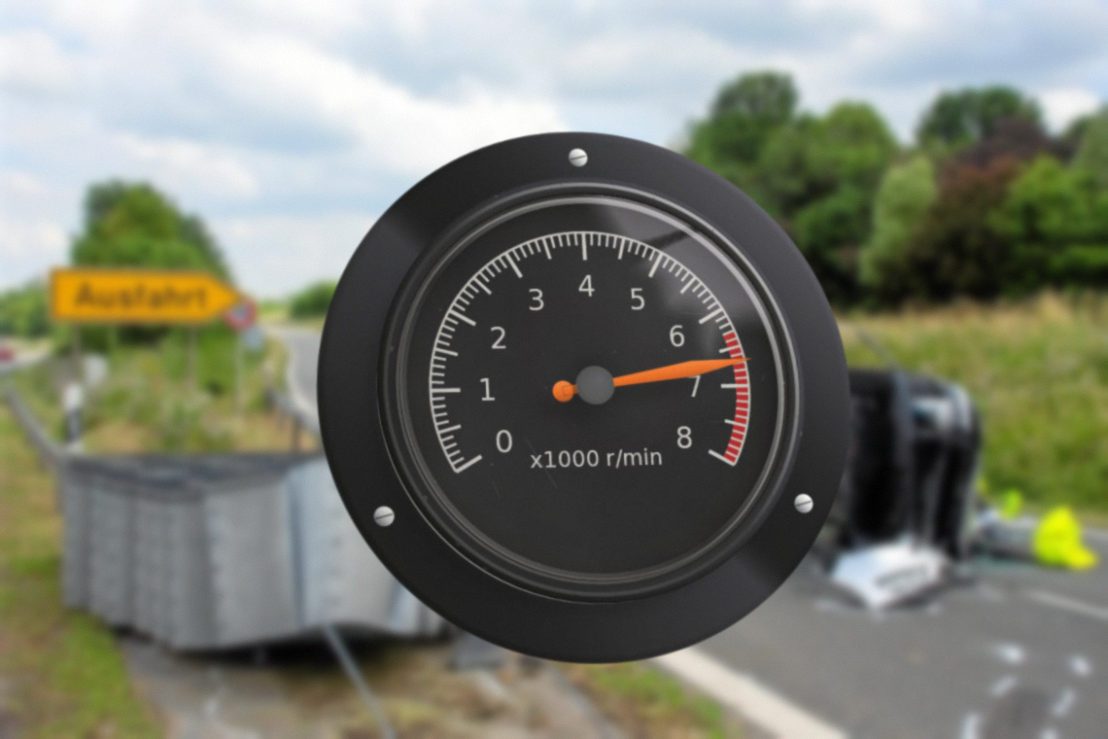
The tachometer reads 6700 rpm
